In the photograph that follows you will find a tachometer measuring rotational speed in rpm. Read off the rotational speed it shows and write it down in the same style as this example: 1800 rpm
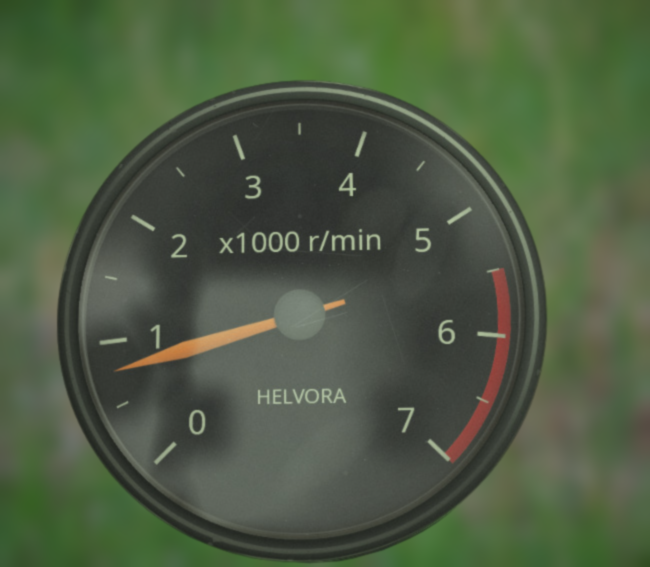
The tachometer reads 750 rpm
